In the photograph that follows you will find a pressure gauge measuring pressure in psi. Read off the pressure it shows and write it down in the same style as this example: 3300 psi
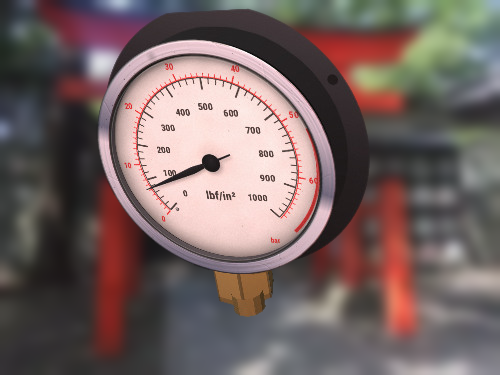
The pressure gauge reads 80 psi
